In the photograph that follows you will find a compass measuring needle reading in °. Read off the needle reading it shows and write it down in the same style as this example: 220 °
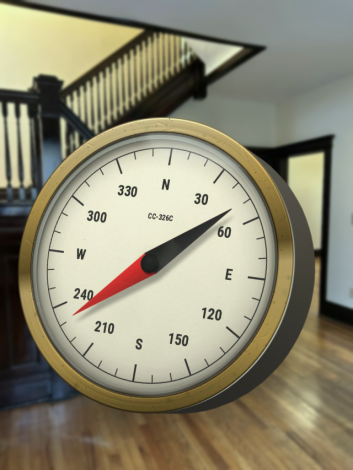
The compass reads 230 °
